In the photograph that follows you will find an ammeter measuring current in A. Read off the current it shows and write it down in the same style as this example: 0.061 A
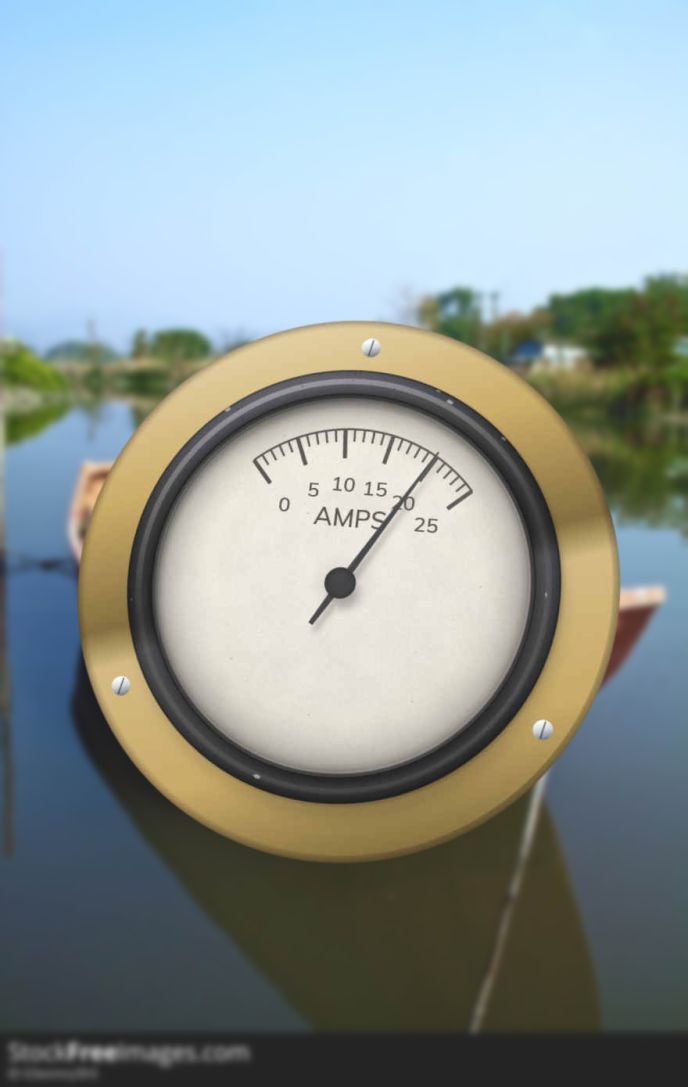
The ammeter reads 20 A
